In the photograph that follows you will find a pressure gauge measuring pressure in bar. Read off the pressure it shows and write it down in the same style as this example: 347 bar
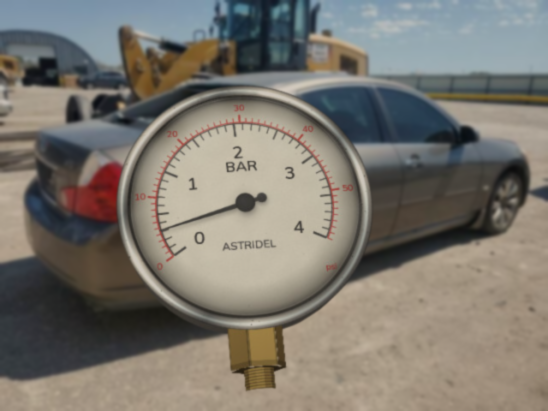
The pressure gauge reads 0.3 bar
